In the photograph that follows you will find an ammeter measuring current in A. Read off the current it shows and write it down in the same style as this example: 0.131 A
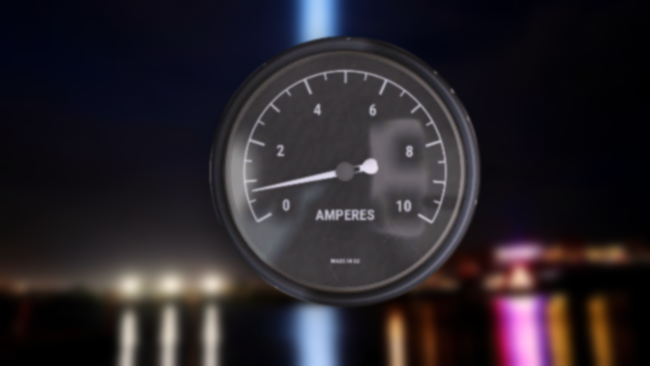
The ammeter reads 0.75 A
